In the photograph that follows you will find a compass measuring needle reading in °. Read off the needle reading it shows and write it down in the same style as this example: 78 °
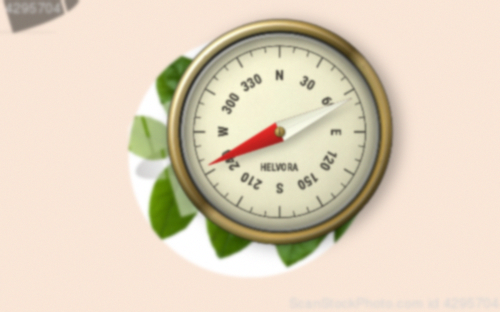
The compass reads 245 °
